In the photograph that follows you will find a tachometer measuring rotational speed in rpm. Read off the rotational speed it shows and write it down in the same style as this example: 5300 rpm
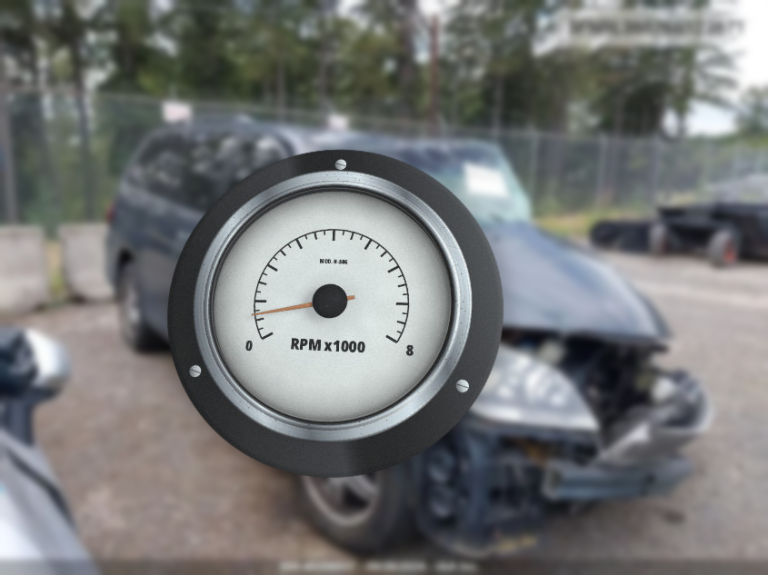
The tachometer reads 625 rpm
